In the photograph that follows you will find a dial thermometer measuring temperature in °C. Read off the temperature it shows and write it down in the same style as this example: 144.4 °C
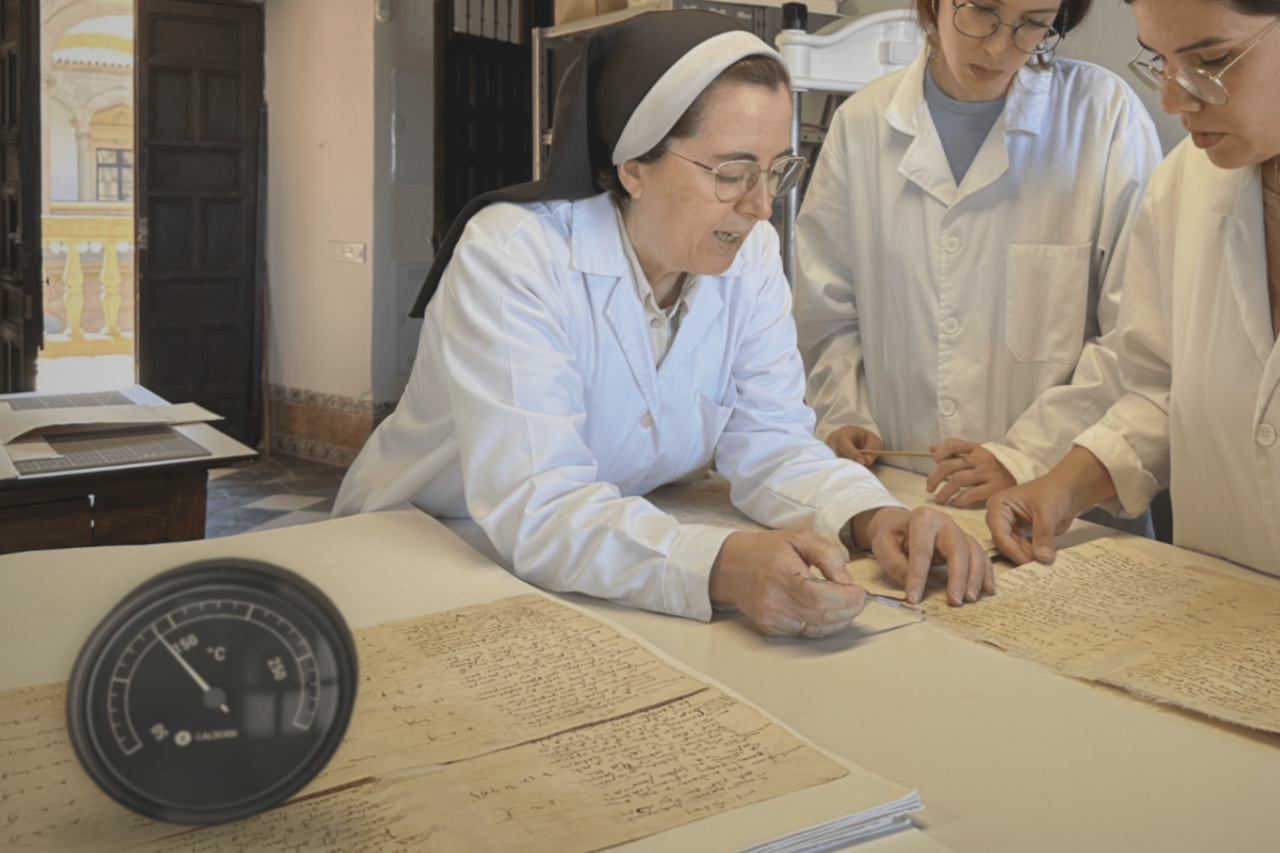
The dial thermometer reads 140 °C
